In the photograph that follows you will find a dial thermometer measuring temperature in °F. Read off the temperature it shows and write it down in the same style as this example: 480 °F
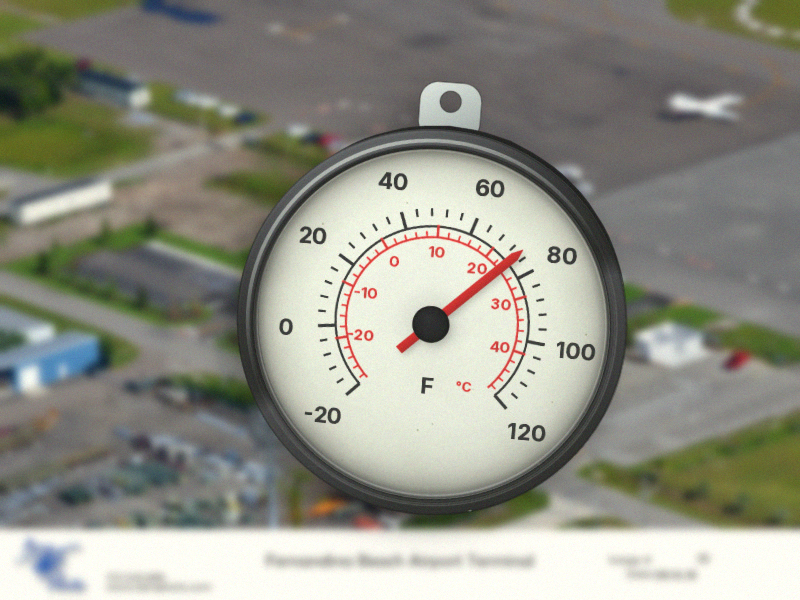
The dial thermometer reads 74 °F
